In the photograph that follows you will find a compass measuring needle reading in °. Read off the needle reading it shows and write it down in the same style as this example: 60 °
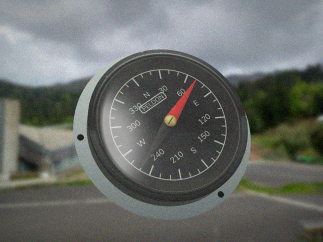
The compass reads 70 °
